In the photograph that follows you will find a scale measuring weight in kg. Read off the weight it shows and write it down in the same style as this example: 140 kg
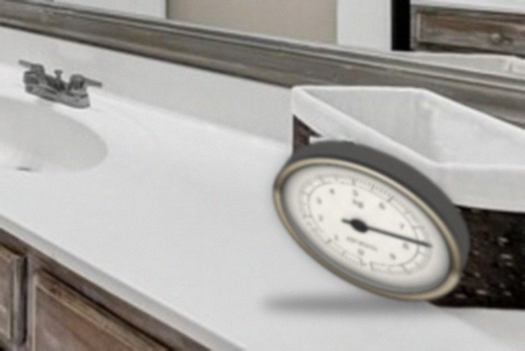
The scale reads 7.5 kg
